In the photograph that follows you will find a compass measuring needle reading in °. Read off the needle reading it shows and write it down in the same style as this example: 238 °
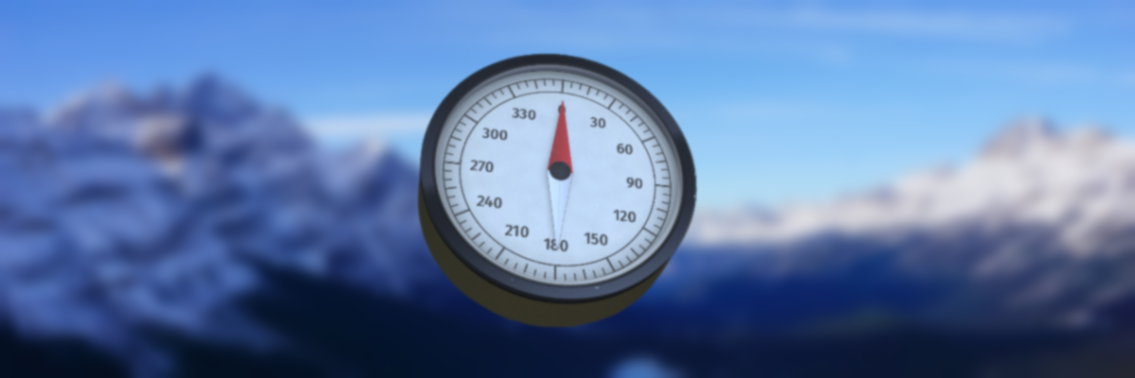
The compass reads 0 °
